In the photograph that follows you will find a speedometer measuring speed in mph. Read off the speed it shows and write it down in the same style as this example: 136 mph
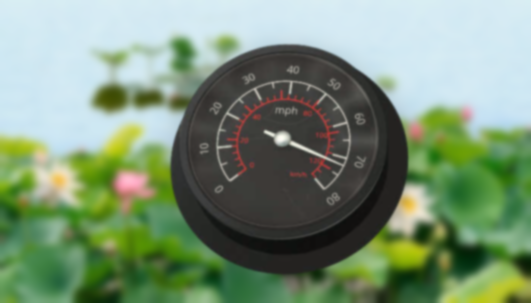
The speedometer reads 72.5 mph
